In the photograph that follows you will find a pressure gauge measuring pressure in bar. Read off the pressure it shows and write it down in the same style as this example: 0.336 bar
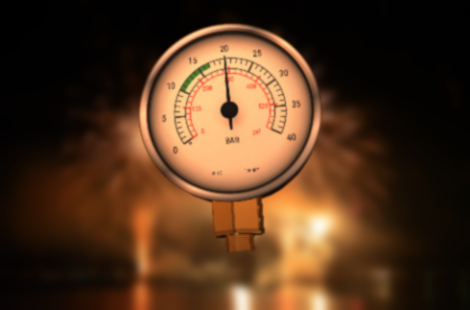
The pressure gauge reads 20 bar
